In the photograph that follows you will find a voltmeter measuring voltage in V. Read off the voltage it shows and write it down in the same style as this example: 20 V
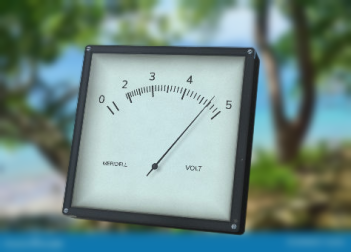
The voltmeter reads 4.7 V
